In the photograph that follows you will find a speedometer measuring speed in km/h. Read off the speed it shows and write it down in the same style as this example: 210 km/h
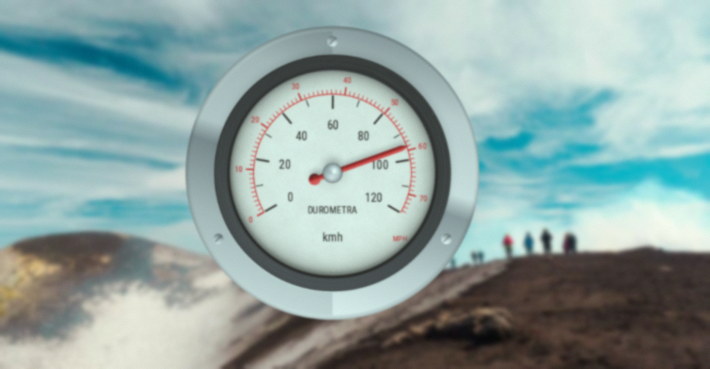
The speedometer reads 95 km/h
